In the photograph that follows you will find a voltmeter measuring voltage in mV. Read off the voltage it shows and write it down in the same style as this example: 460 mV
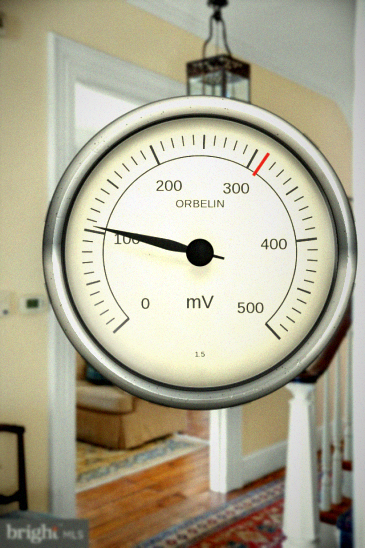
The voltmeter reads 105 mV
